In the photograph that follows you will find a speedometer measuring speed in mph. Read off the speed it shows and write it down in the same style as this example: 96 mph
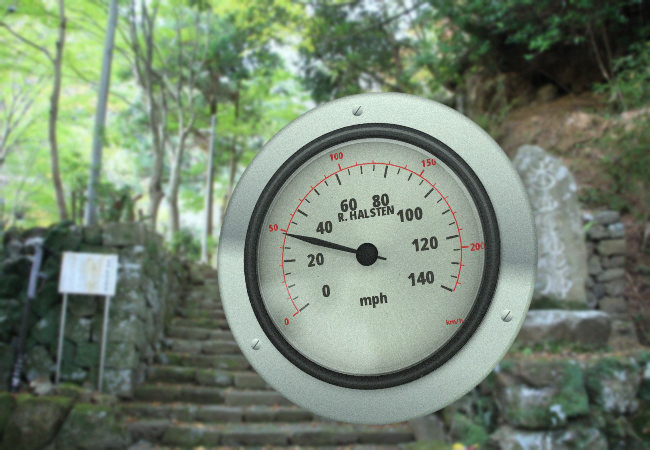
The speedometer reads 30 mph
